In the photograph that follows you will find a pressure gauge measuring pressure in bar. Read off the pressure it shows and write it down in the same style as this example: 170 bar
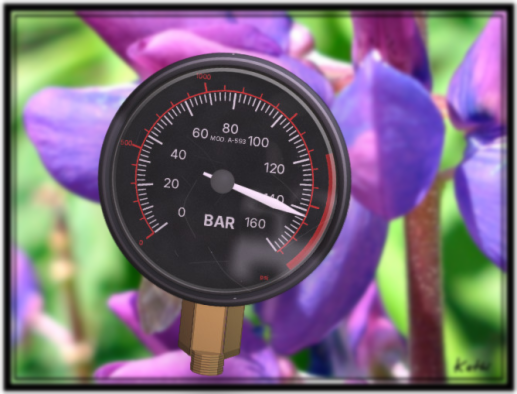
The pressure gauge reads 142 bar
